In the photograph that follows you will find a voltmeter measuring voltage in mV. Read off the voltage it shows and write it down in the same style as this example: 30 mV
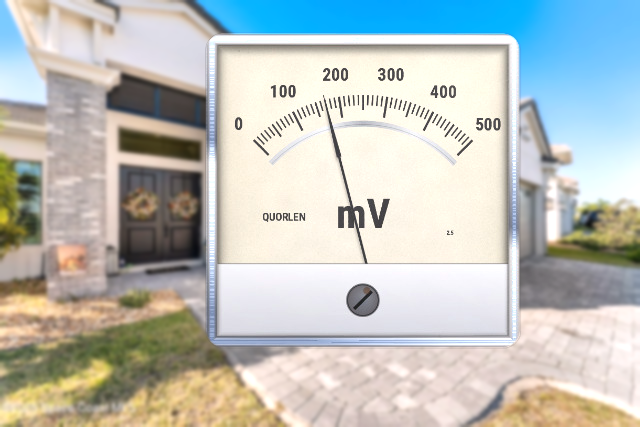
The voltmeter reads 170 mV
